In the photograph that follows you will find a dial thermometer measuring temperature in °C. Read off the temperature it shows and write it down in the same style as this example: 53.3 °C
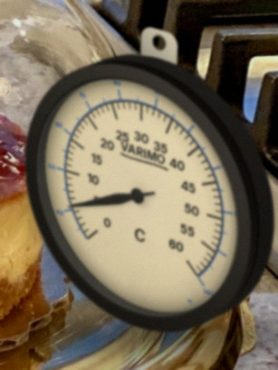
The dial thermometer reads 5 °C
